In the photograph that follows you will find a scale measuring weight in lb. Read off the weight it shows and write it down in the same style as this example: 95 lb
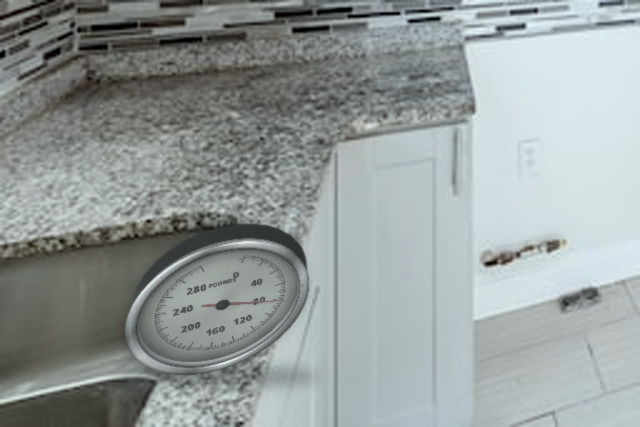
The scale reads 80 lb
